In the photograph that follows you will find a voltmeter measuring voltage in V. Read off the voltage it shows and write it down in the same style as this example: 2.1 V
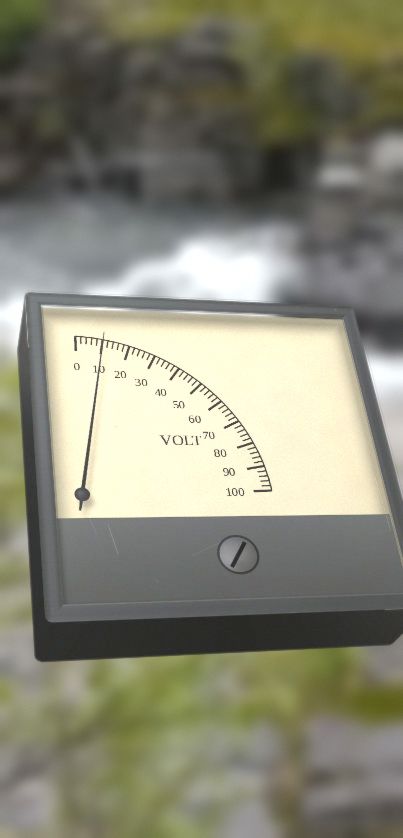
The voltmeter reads 10 V
